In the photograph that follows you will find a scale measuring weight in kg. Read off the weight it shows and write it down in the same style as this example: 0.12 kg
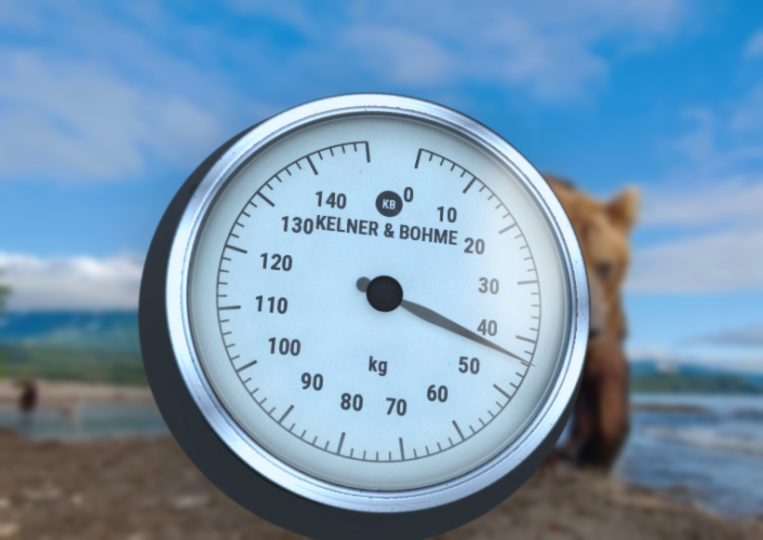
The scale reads 44 kg
